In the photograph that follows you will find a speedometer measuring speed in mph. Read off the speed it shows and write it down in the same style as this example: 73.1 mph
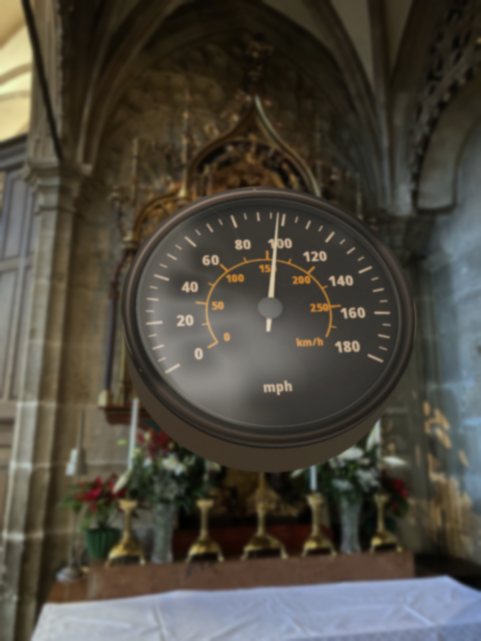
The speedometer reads 97.5 mph
